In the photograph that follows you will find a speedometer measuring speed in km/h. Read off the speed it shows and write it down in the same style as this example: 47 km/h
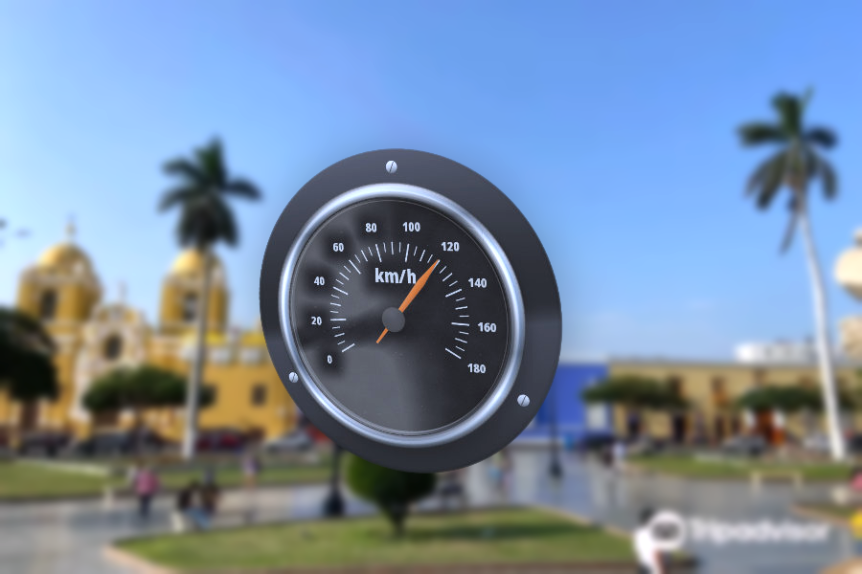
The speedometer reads 120 km/h
